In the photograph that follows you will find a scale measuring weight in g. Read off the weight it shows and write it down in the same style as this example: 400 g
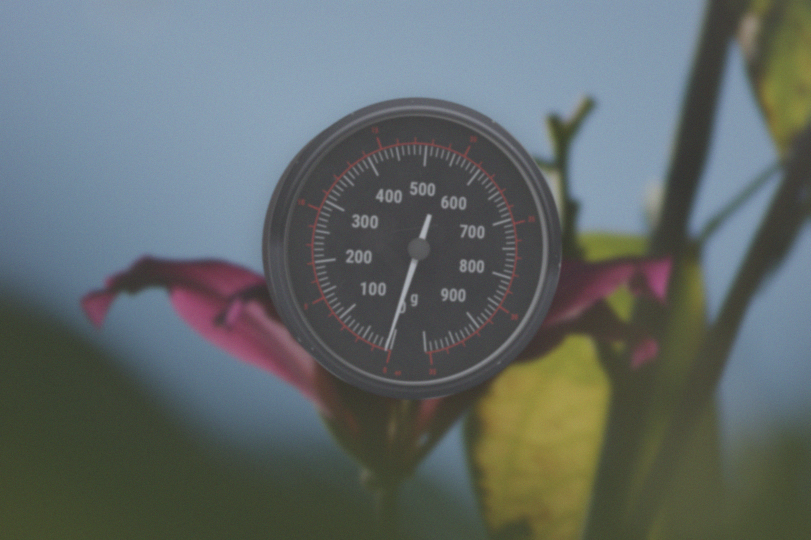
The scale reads 10 g
